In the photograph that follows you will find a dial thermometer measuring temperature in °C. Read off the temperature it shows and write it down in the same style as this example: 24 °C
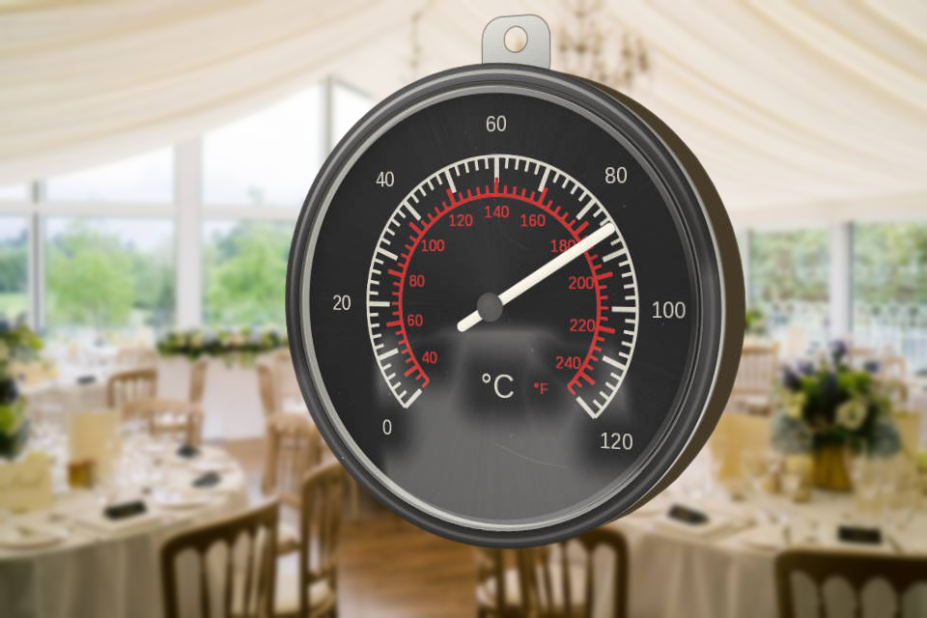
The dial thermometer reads 86 °C
